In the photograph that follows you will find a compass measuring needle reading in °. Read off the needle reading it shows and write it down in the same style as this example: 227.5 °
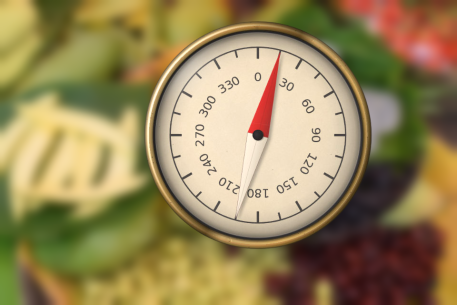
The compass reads 15 °
